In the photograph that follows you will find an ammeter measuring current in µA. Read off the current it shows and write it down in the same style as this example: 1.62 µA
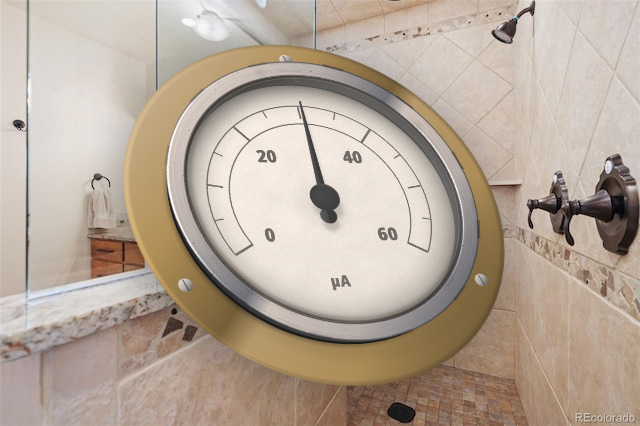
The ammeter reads 30 µA
